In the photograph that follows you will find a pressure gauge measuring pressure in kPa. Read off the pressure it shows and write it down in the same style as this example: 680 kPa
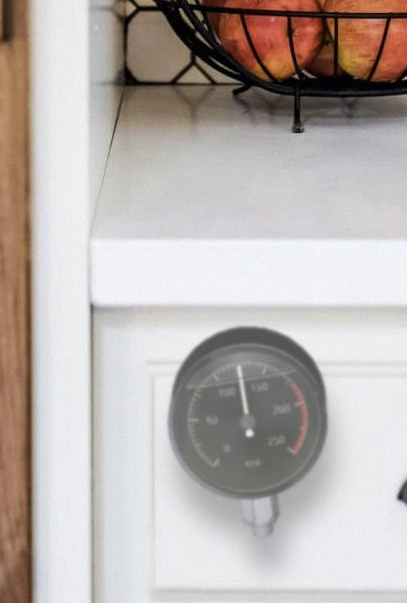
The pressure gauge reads 125 kPa
